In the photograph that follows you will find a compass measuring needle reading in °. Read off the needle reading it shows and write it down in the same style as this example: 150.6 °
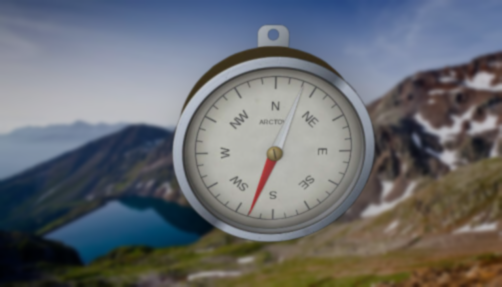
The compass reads 200 °
